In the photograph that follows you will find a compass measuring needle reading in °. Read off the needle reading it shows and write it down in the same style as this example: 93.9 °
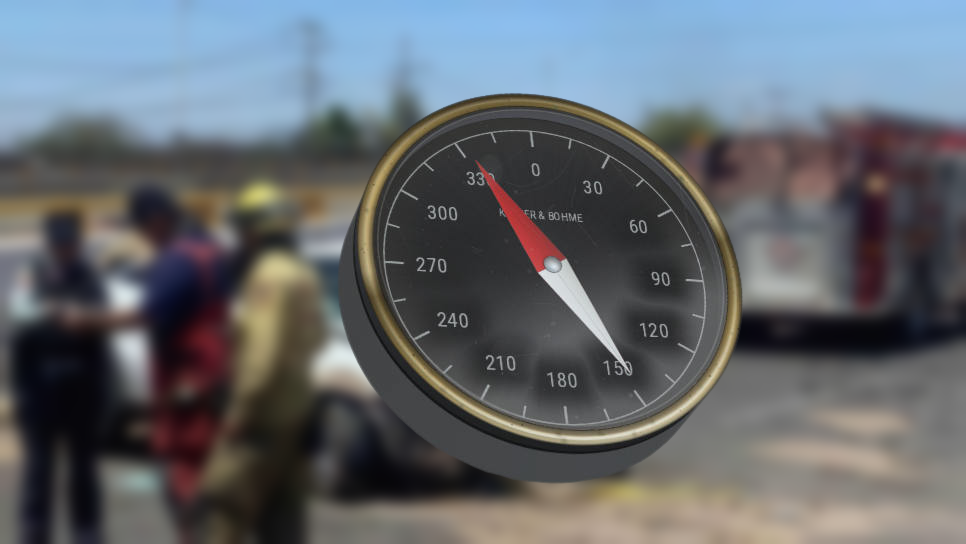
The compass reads 330 °
